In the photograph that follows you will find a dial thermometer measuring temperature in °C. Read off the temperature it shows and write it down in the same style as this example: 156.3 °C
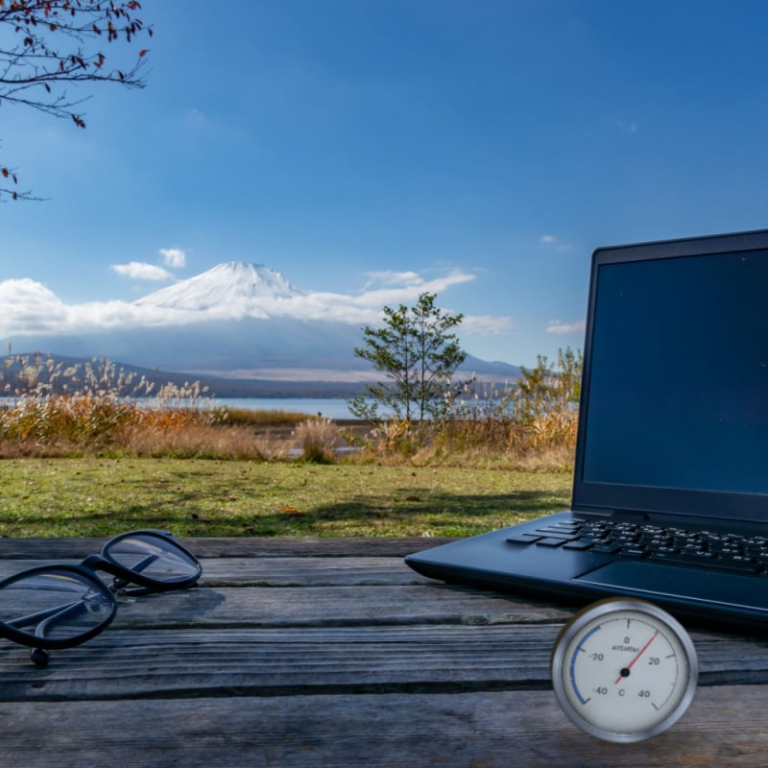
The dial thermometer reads 10 °C
